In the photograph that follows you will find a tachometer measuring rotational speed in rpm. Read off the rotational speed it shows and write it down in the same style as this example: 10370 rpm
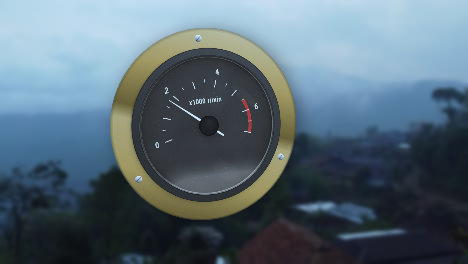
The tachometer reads 1750 rpm
